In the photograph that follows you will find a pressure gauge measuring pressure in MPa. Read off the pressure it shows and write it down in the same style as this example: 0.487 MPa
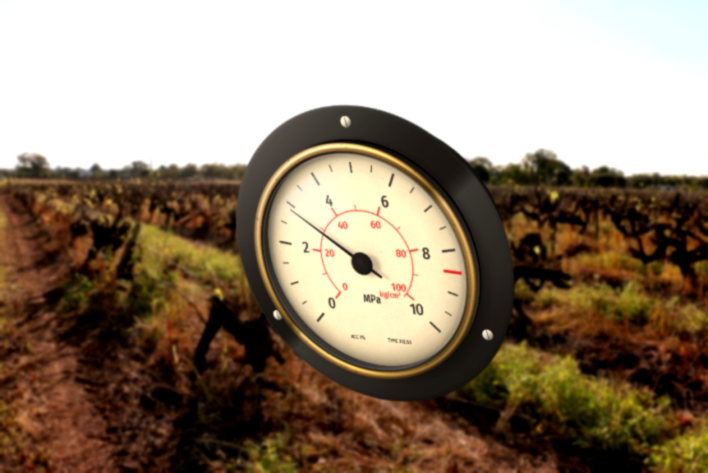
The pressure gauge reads 3 MPa
